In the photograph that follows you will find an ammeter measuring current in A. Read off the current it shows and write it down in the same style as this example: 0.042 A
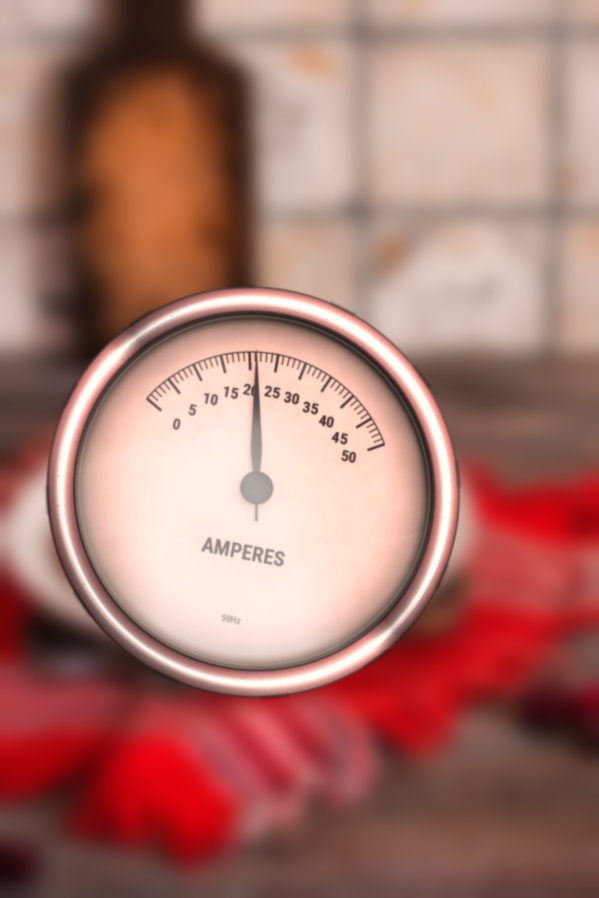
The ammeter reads 21 A
